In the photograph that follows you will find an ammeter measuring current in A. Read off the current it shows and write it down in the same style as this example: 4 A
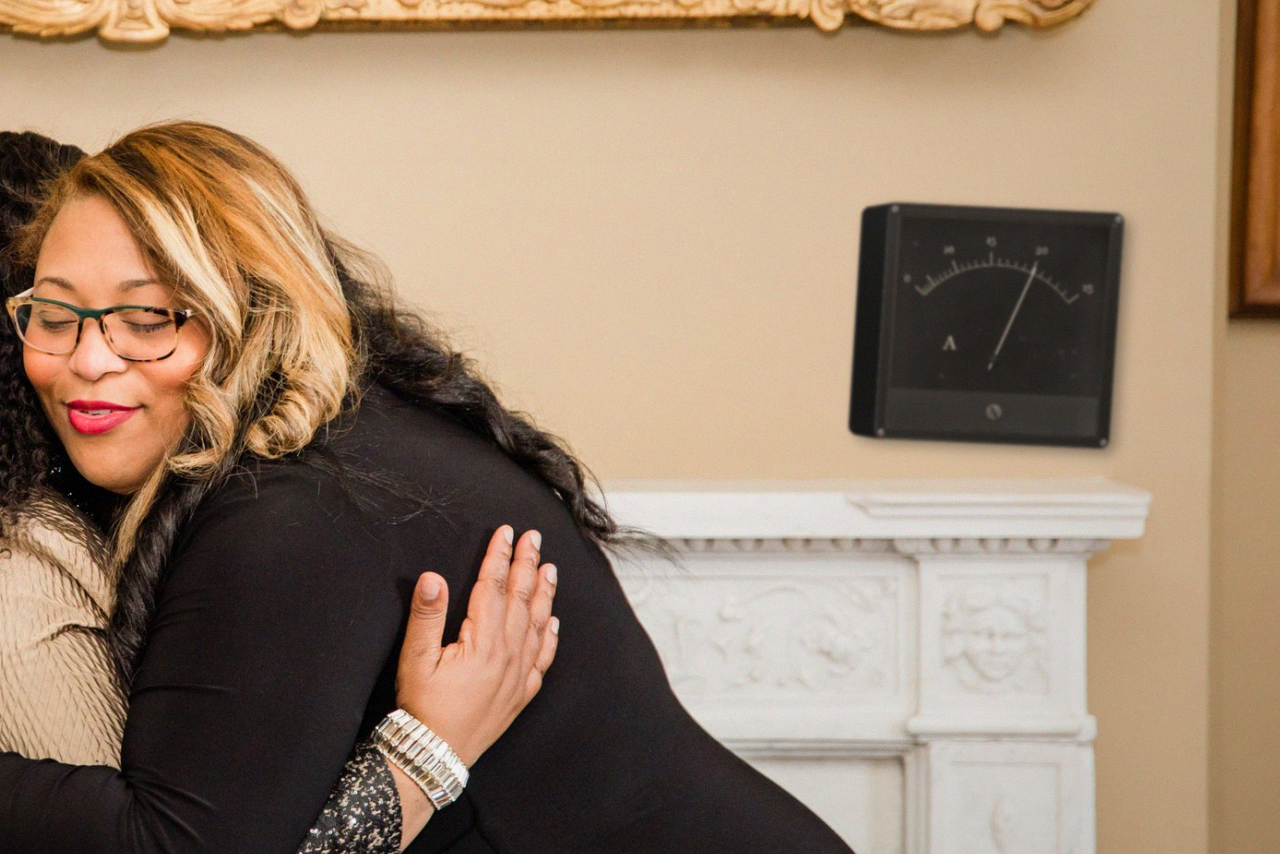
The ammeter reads 20 A
